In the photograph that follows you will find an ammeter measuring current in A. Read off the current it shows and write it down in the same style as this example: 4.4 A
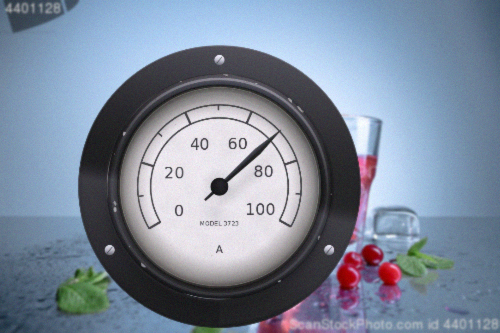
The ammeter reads 70 A
